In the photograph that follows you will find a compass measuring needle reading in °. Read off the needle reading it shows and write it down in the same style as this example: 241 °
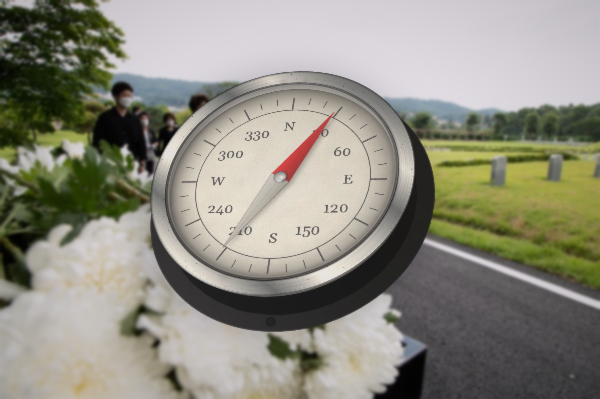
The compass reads 30 °
